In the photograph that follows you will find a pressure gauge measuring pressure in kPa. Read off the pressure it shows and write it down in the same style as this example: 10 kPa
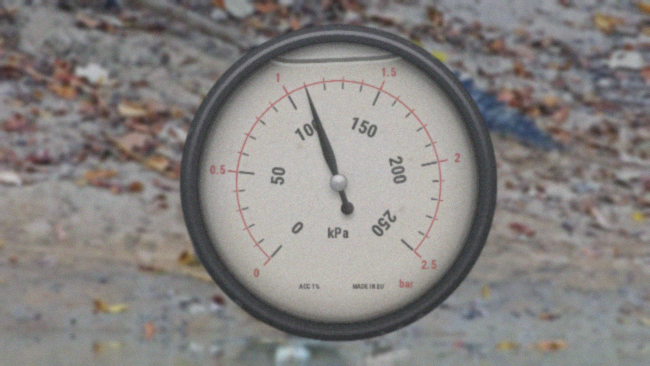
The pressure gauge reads 110 kPa
